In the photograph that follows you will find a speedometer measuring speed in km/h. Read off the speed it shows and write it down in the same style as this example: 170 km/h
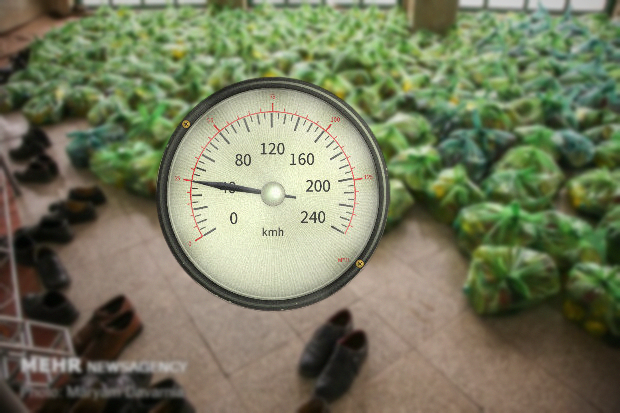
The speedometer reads 40 km/h
